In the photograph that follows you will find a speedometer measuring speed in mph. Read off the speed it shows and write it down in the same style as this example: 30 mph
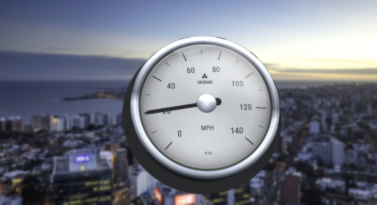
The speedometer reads 20 mph
